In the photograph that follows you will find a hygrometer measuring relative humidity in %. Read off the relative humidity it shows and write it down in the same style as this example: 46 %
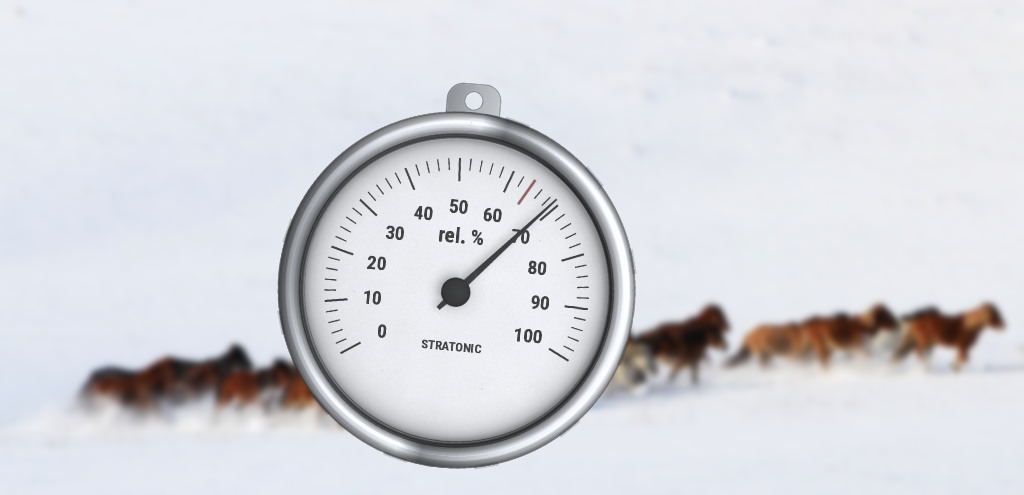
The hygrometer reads 69 %
